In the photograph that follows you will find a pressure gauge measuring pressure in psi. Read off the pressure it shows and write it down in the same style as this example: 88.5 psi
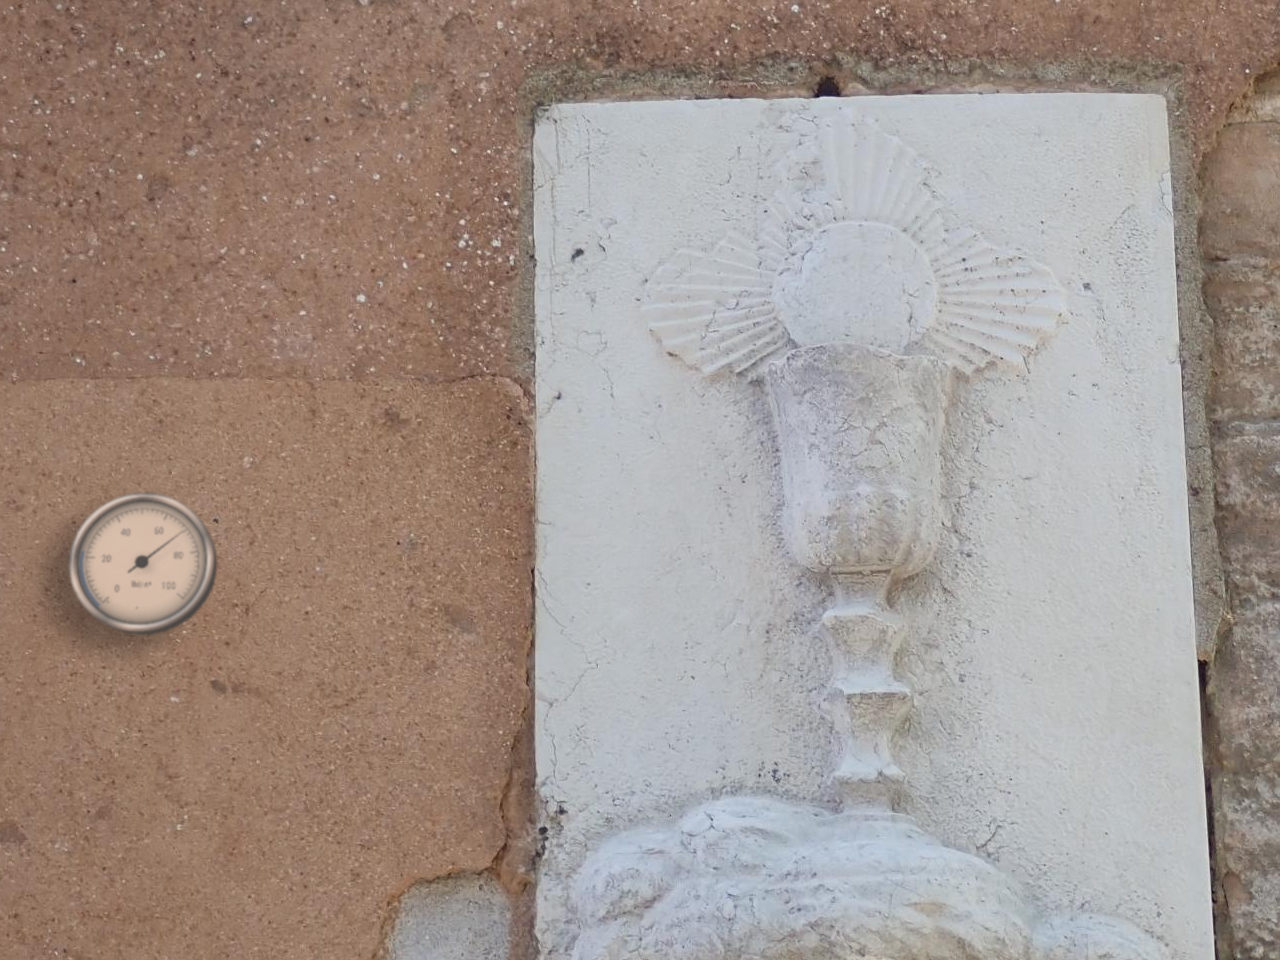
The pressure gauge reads 70 psi
